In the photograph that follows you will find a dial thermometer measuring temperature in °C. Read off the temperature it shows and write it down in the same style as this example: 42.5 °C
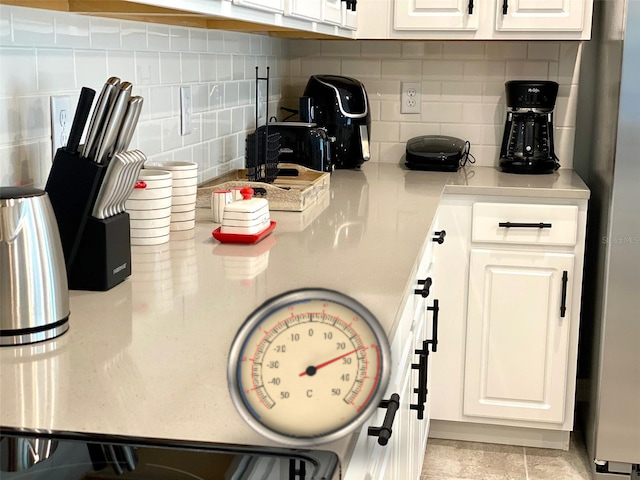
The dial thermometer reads 25 °C
